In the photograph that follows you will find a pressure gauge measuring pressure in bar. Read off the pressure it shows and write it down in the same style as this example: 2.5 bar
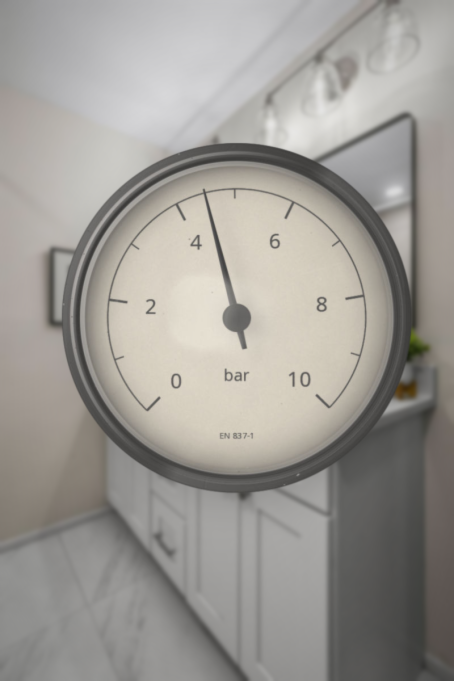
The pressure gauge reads 4.5 bar
